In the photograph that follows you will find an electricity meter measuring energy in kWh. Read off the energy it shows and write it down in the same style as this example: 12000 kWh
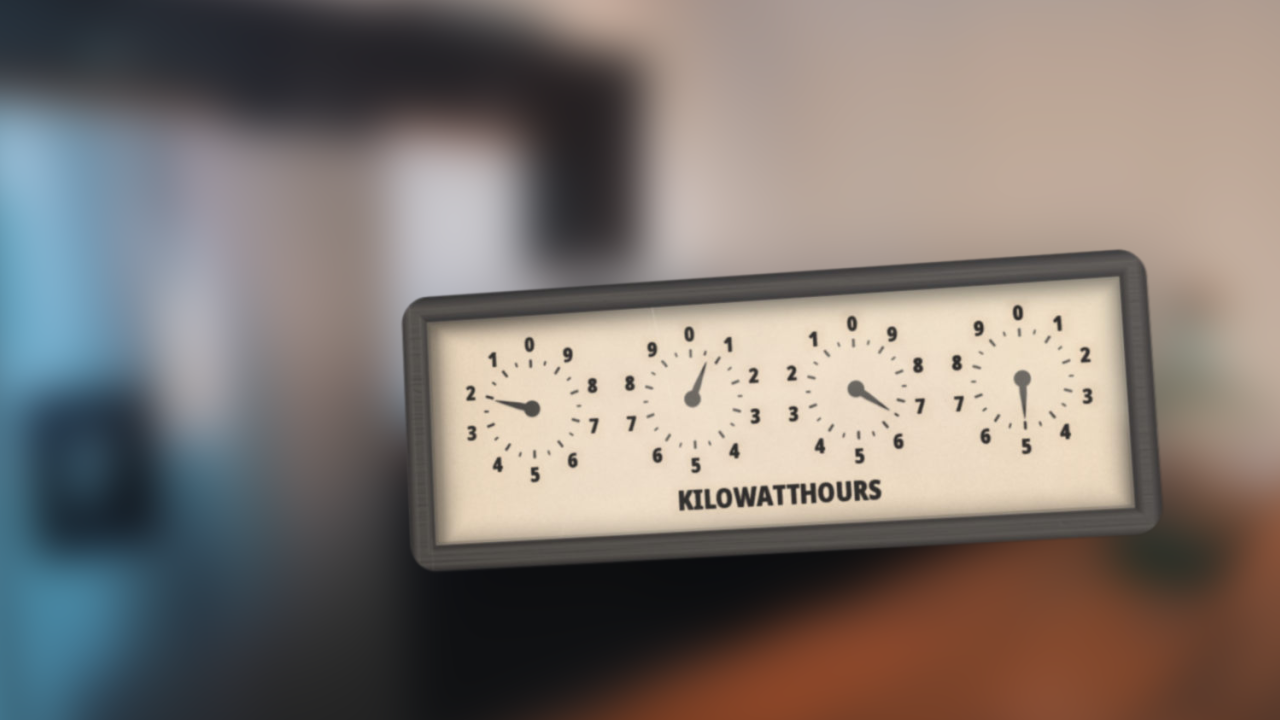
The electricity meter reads 2065 kWh
